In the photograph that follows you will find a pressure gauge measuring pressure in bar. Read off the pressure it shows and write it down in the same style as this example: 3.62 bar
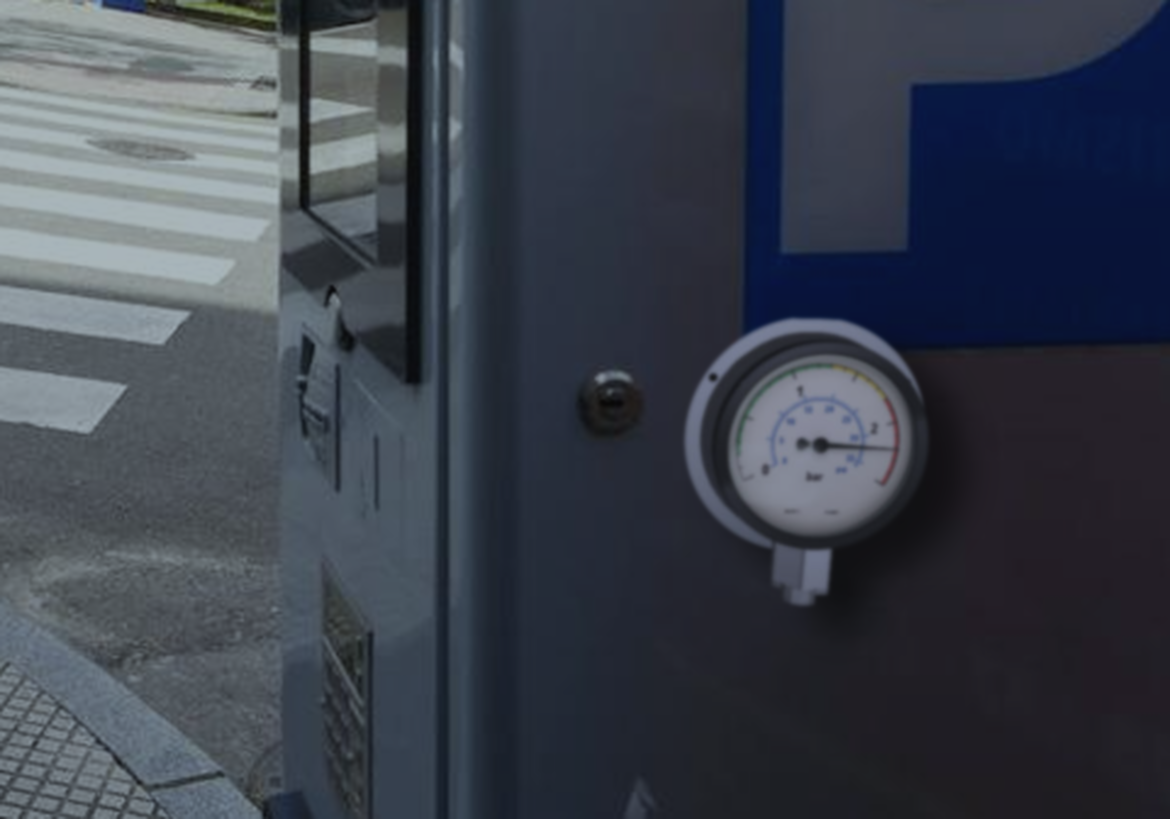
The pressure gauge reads 2.2 bar
